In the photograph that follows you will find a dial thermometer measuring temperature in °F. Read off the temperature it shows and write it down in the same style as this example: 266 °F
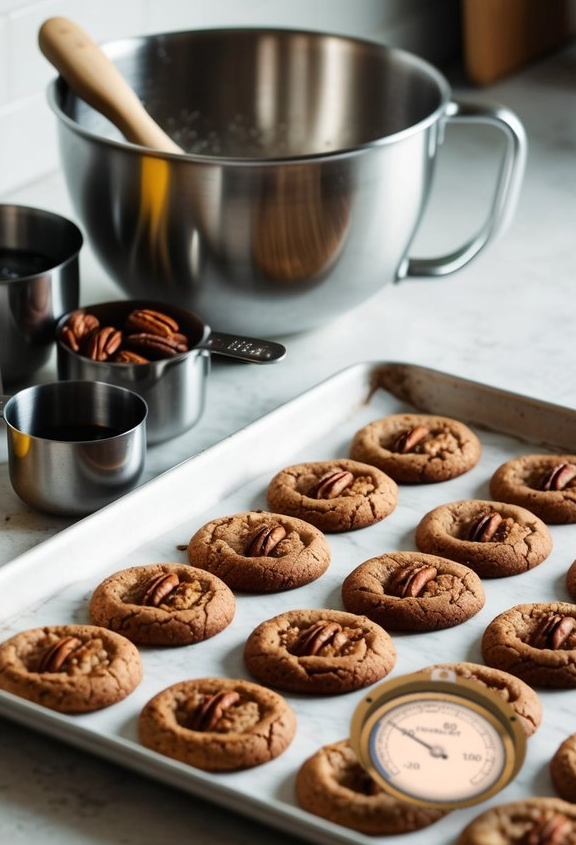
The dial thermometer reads 20 °F
